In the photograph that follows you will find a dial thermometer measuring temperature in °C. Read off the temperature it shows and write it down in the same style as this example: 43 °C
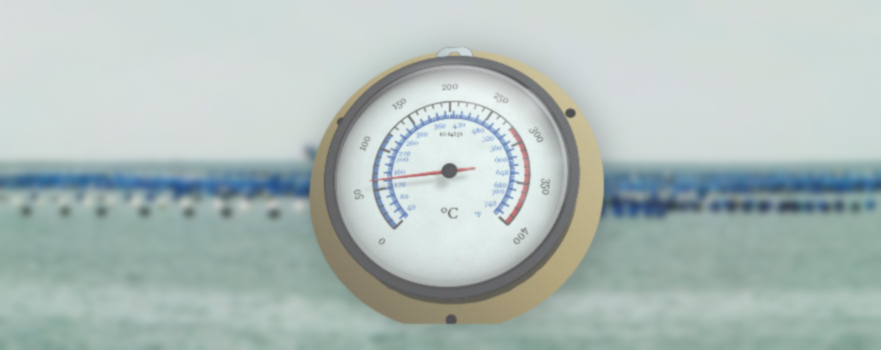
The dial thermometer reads 60 °C
